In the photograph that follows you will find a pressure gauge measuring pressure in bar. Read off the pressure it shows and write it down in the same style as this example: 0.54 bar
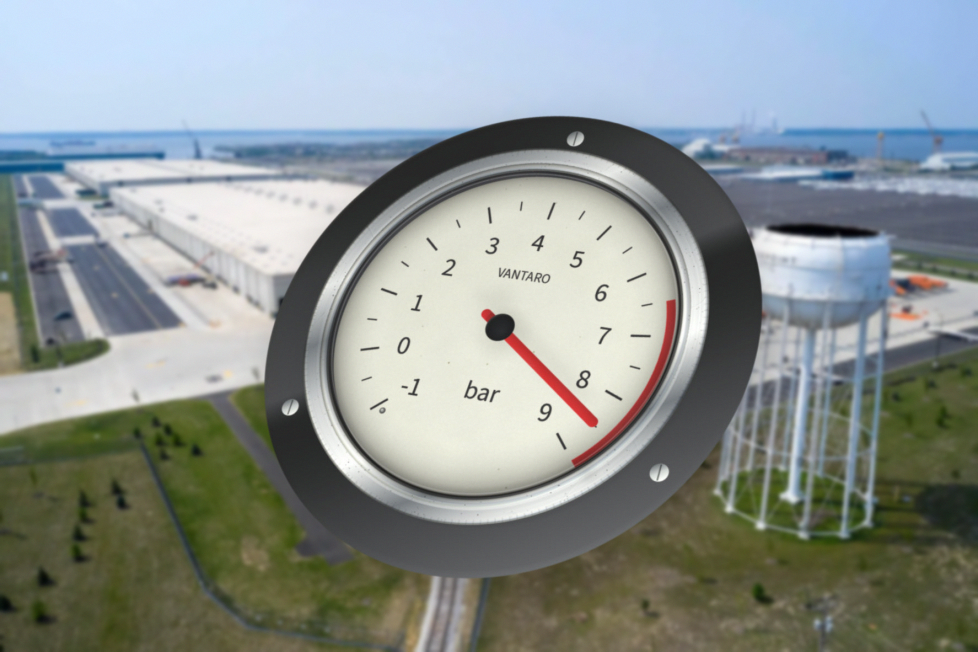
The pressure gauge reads 8.5 bar
